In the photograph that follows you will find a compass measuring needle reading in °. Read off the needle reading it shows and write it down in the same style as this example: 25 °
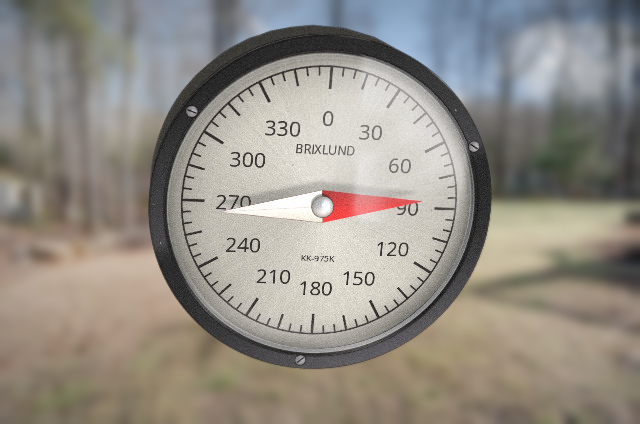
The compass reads 85 °
